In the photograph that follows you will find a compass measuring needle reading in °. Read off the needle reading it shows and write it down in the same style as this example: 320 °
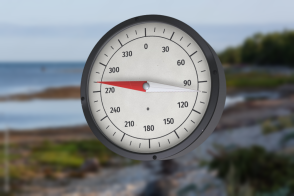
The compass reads 280 °
